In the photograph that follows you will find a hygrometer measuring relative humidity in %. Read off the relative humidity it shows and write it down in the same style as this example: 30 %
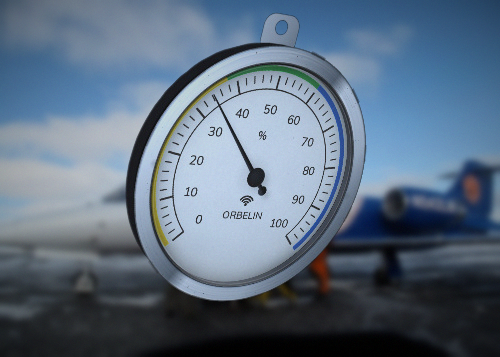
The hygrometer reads 34 %
